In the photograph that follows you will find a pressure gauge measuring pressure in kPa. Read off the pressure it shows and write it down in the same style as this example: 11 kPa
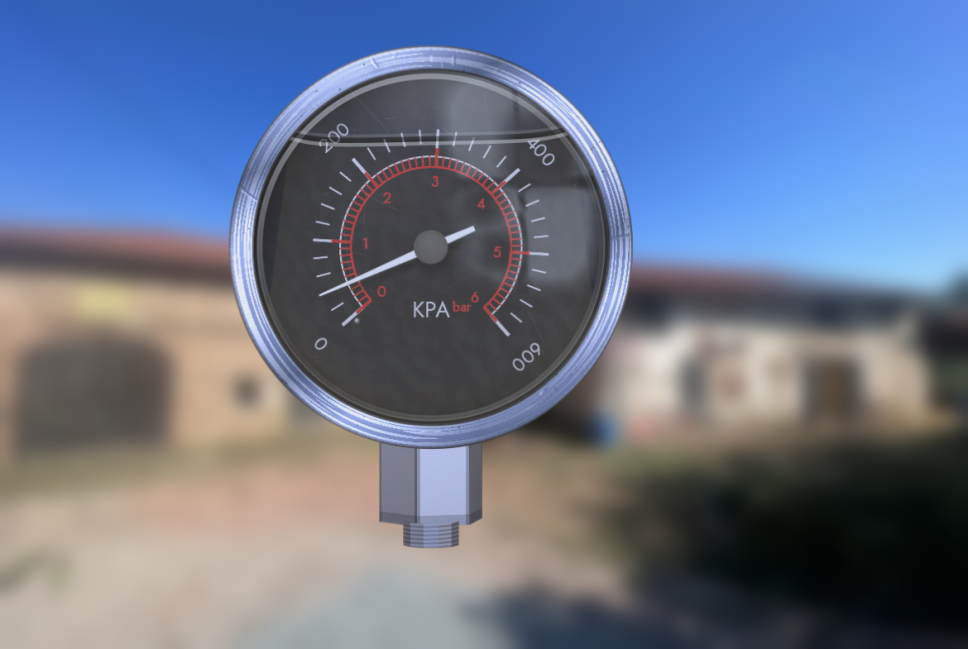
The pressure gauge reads 40 kPa
